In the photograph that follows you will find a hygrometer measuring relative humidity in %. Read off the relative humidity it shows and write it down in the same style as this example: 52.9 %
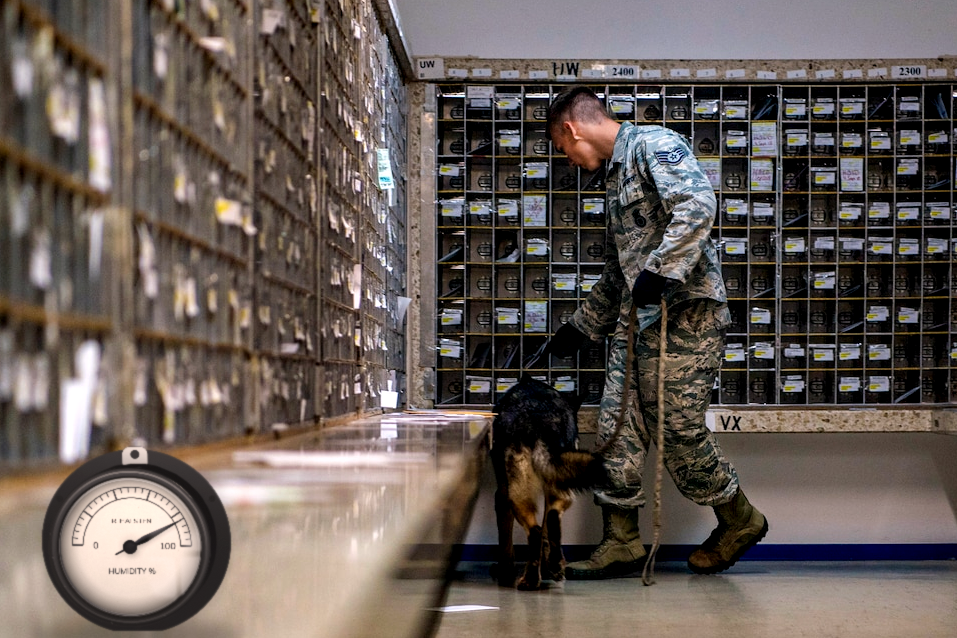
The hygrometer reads 84 %
